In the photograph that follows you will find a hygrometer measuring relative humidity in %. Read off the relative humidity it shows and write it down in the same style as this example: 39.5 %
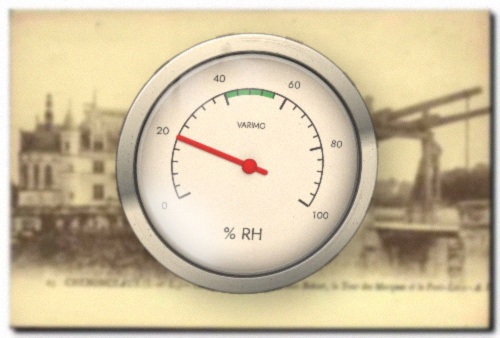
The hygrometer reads 20 %
